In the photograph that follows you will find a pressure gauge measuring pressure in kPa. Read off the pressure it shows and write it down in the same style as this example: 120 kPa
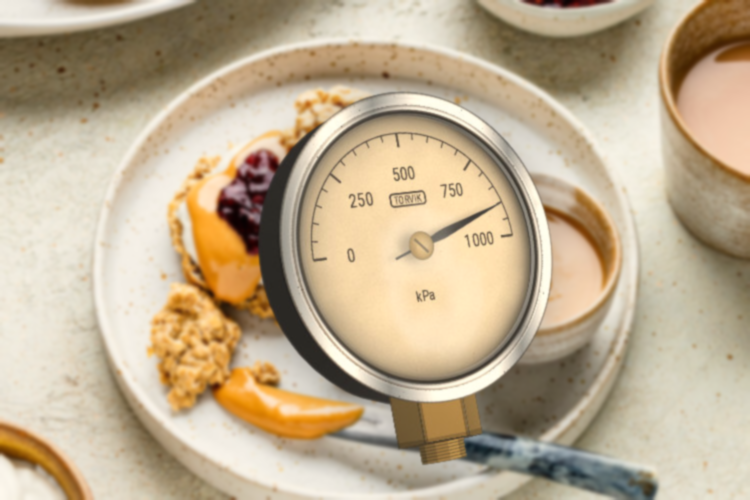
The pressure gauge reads 900 kPa
